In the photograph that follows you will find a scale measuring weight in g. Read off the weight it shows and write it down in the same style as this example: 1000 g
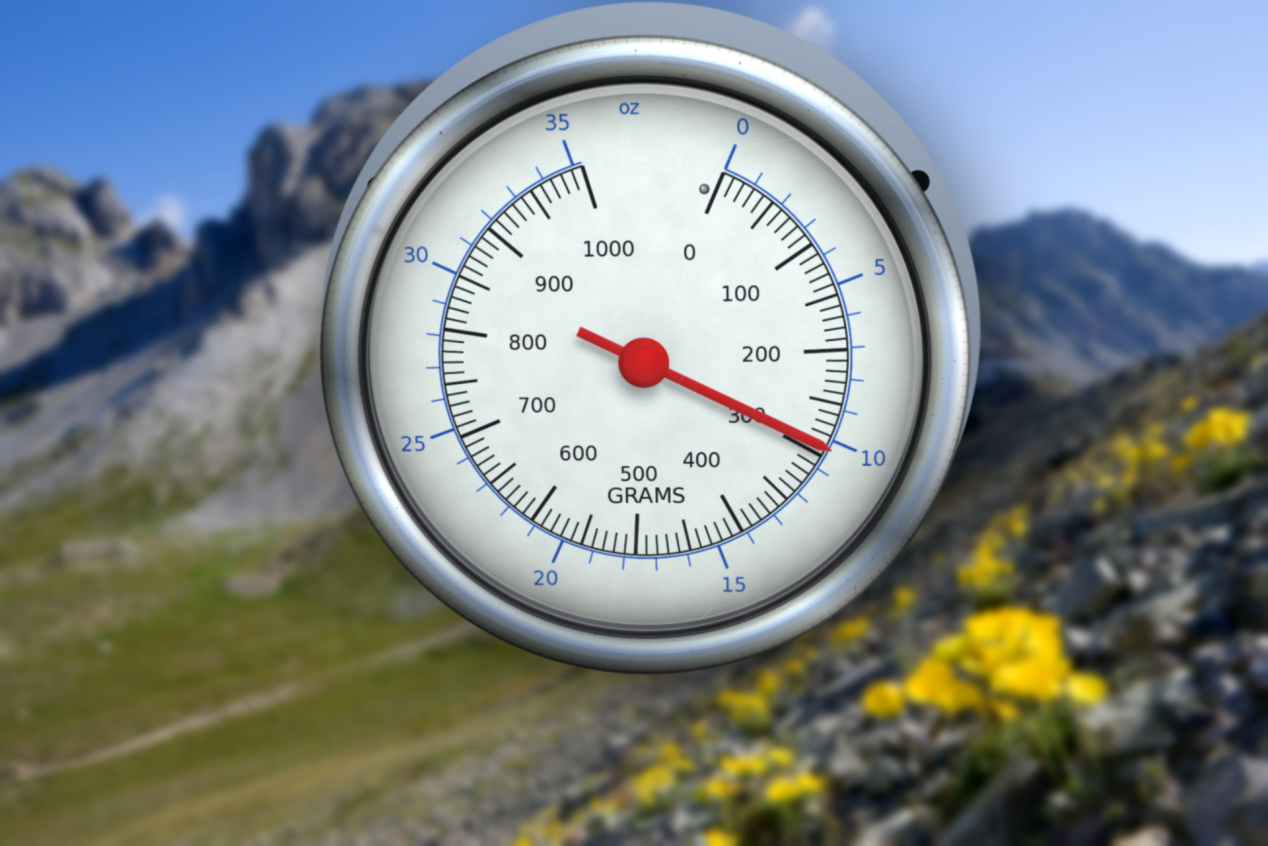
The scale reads 290 g
